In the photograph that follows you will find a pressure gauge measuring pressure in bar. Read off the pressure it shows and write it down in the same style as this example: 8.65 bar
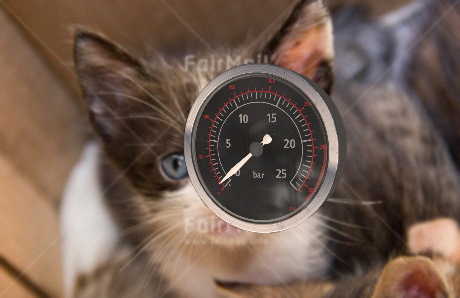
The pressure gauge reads 0.5 bar
